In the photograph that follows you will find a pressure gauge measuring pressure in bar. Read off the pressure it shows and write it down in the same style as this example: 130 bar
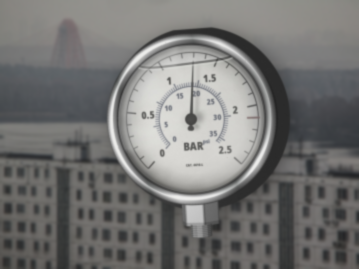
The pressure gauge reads 1.3 bar
